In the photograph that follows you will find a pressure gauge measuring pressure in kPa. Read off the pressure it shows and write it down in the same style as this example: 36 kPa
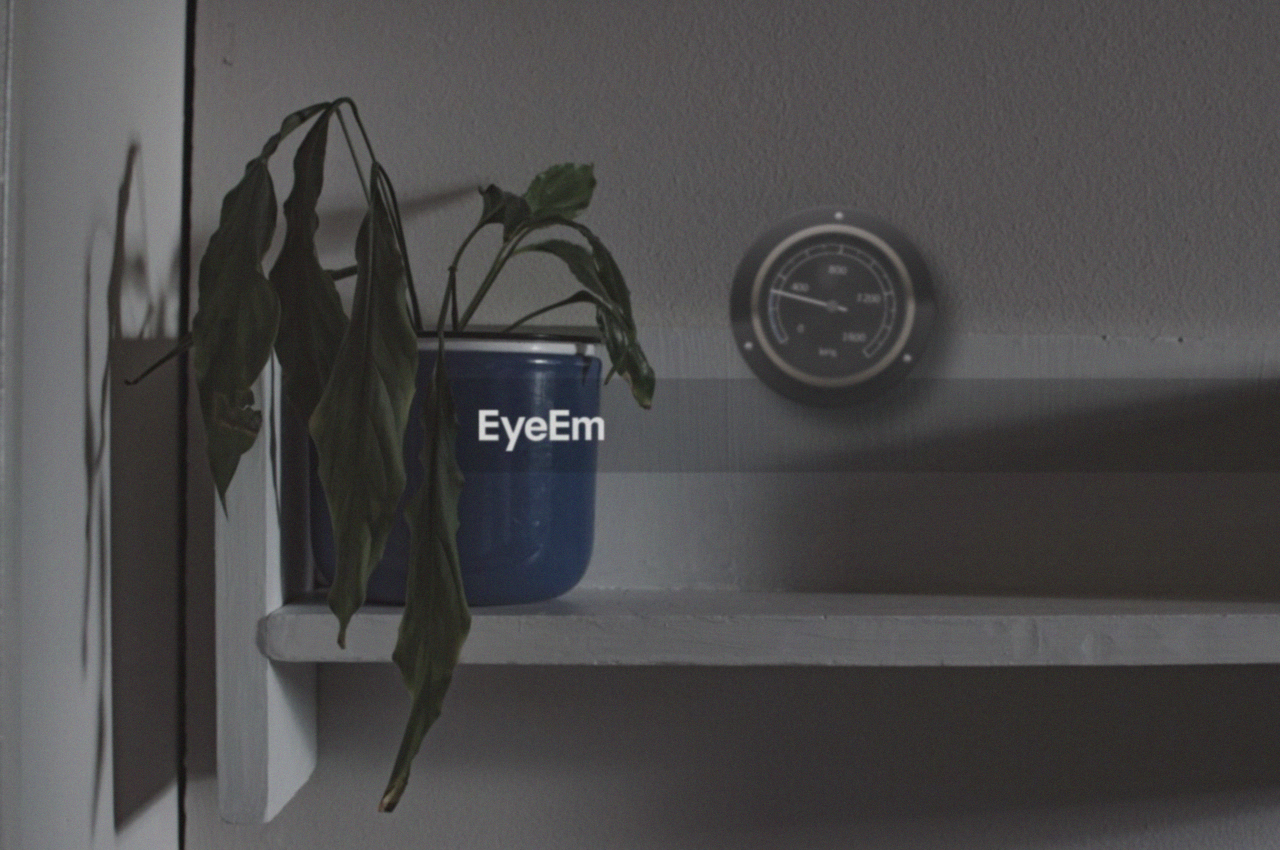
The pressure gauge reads 300 kPa
